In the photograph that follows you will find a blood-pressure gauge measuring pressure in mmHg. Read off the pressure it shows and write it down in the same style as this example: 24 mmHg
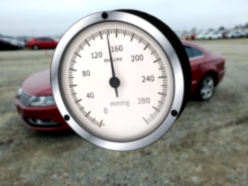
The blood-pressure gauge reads 150 mmHg
